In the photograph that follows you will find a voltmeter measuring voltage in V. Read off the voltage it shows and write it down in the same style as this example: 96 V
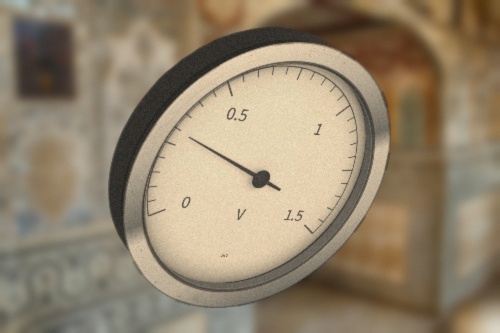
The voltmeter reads 0.3 V
